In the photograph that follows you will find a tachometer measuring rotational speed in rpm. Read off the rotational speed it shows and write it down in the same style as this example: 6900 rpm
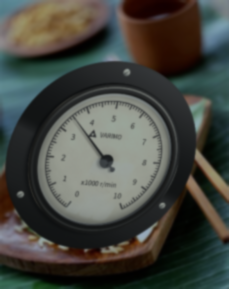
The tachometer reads 3500 rpm
